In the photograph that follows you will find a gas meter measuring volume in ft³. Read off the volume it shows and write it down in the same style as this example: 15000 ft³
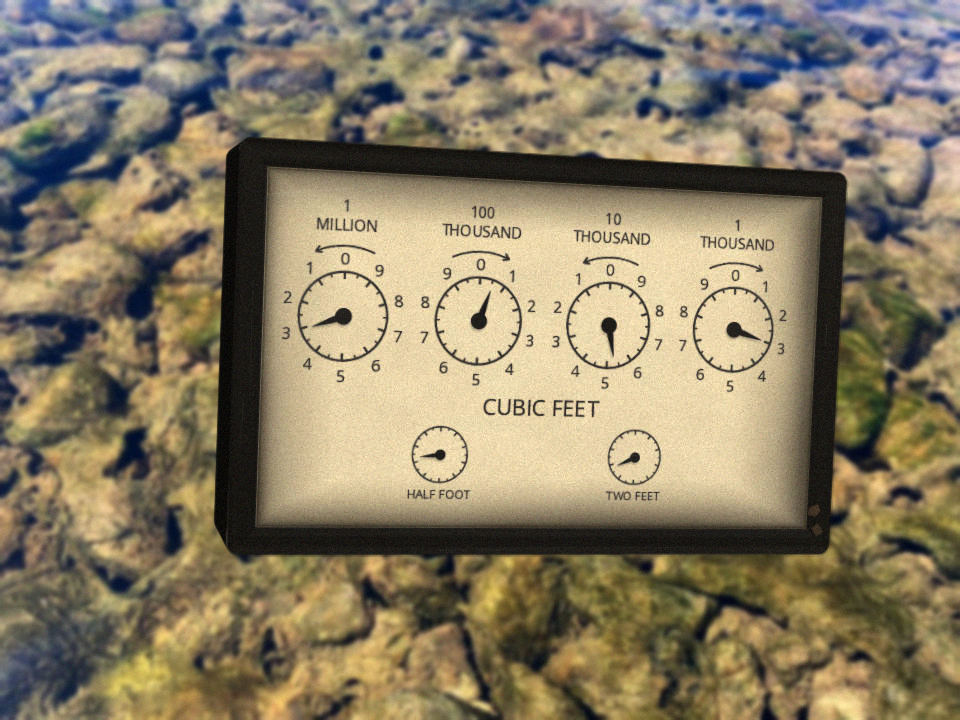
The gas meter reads 305300 ft³
